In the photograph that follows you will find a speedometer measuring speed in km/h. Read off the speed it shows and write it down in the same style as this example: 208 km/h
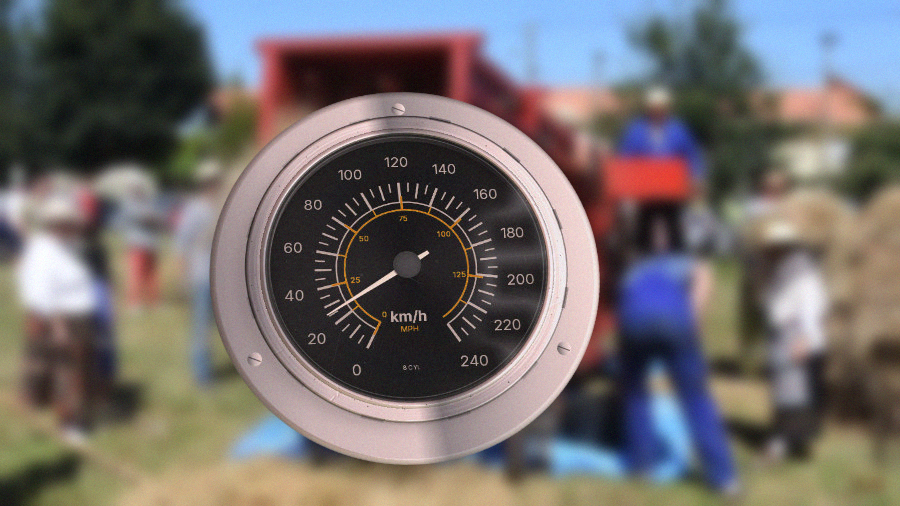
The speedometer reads 25 km/h
